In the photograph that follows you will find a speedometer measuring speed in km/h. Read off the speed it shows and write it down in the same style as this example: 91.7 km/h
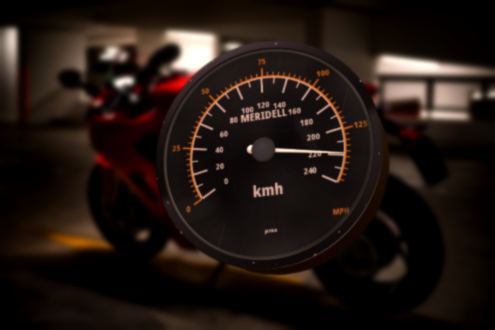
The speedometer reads 220 km/h
